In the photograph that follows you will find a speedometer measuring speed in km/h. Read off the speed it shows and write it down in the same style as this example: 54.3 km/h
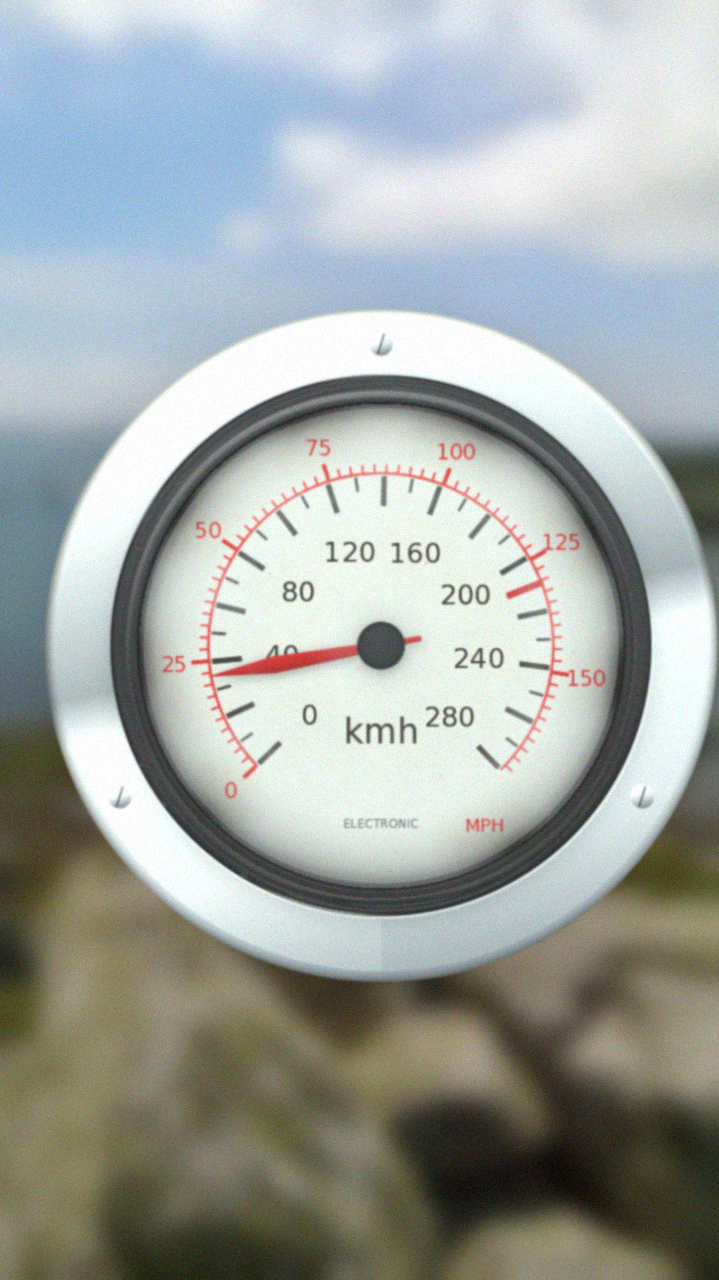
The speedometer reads 35 km/h
